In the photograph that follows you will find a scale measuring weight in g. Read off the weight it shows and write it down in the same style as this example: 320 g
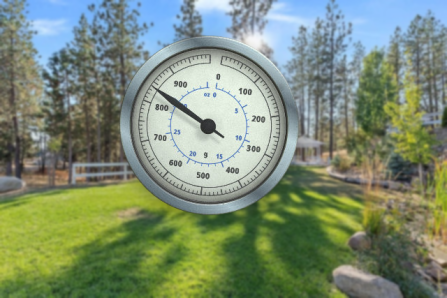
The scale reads 840 g
